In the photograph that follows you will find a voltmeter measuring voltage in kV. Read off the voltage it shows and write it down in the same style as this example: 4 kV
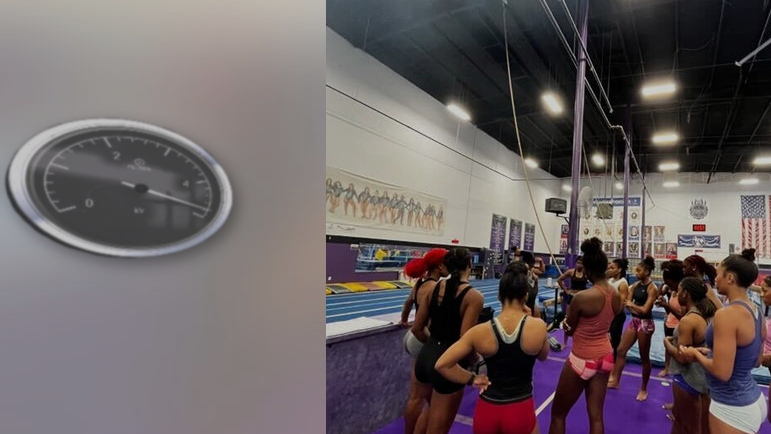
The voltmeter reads 4.8 kV
